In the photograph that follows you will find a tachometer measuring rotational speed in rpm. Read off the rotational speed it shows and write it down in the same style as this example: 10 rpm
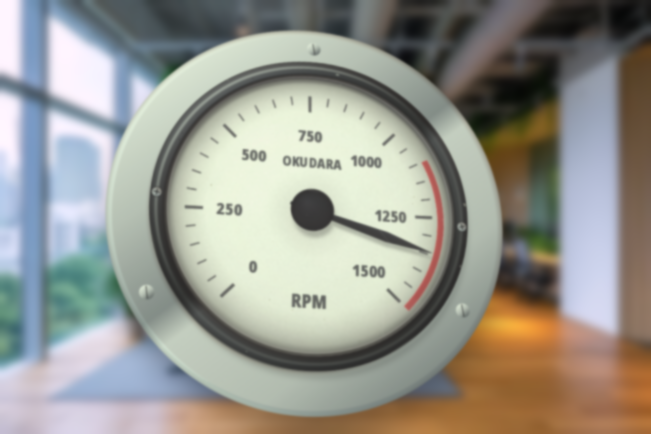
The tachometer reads 1350 rpm
